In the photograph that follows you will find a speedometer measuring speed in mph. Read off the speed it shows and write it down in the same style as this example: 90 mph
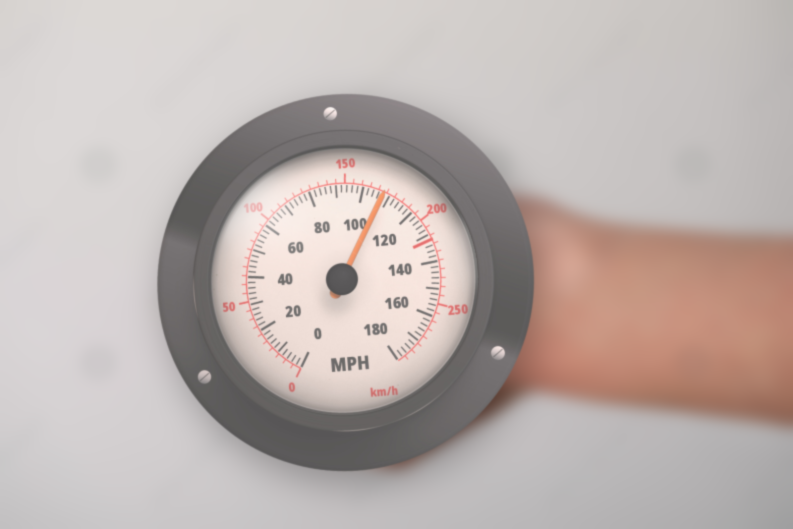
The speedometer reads 108 mph
